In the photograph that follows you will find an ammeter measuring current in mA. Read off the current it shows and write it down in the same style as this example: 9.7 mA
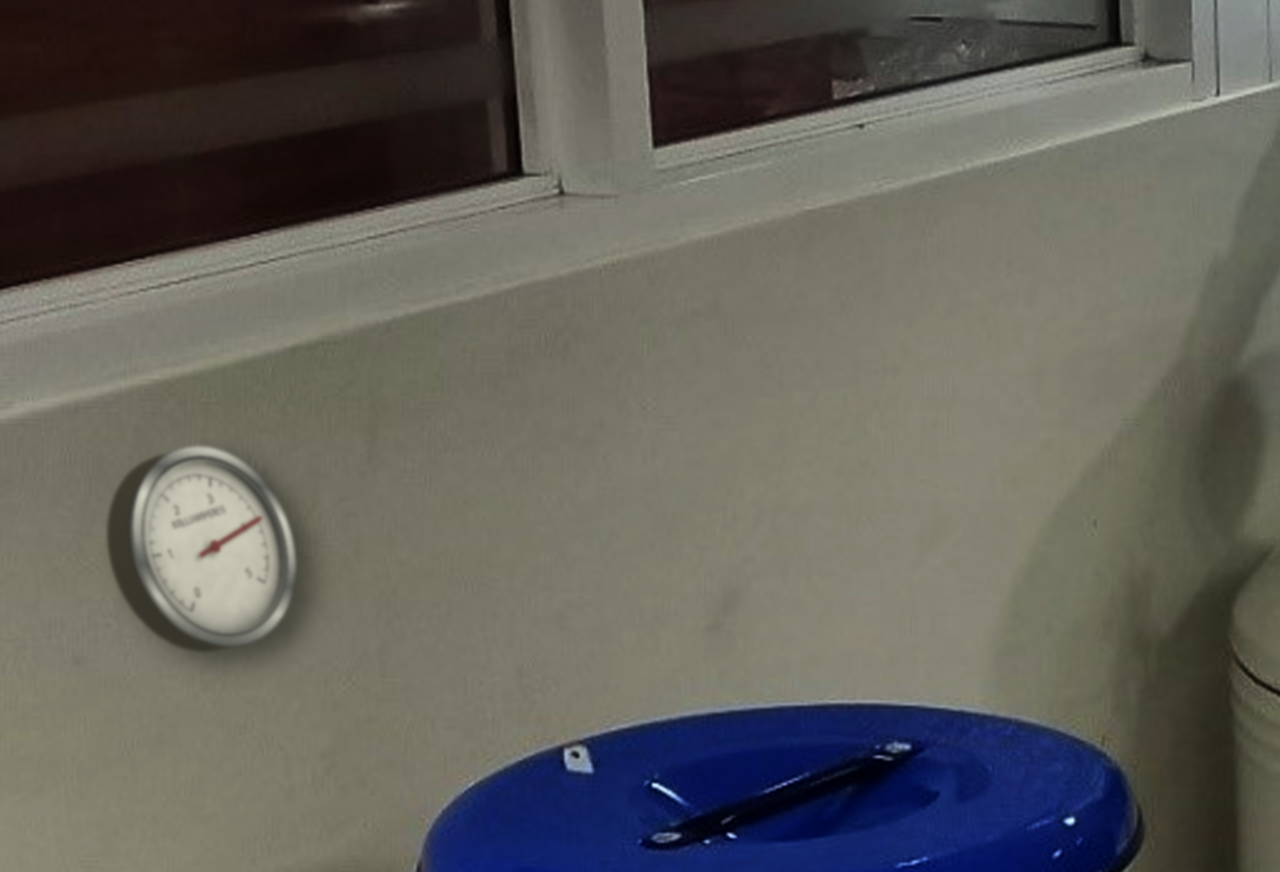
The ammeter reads 4 mA
